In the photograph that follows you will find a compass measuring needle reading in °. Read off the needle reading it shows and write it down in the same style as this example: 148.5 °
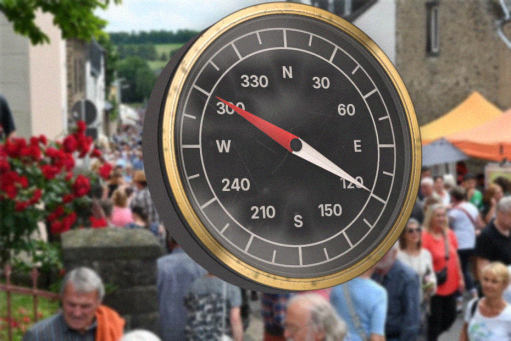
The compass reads 300 °
